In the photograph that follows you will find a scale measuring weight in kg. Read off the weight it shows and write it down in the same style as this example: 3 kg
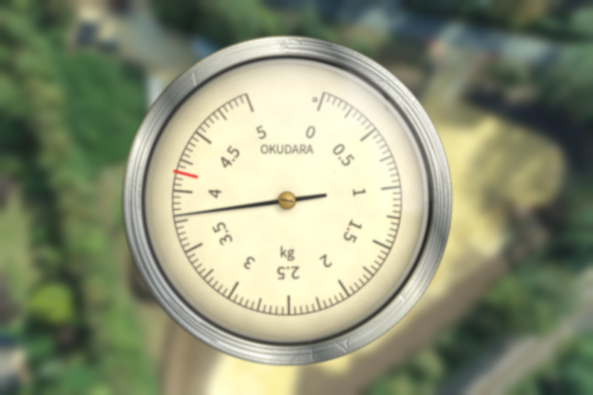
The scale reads 3.8 kg
